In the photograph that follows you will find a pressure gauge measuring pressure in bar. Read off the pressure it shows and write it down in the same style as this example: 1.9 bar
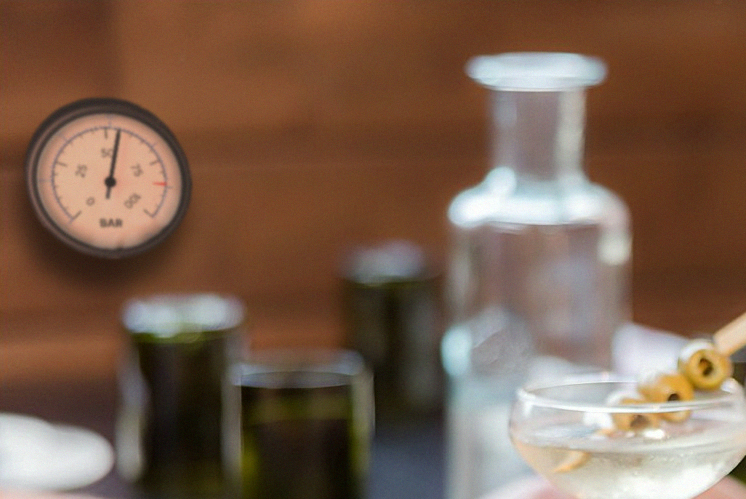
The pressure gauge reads 55 bar
